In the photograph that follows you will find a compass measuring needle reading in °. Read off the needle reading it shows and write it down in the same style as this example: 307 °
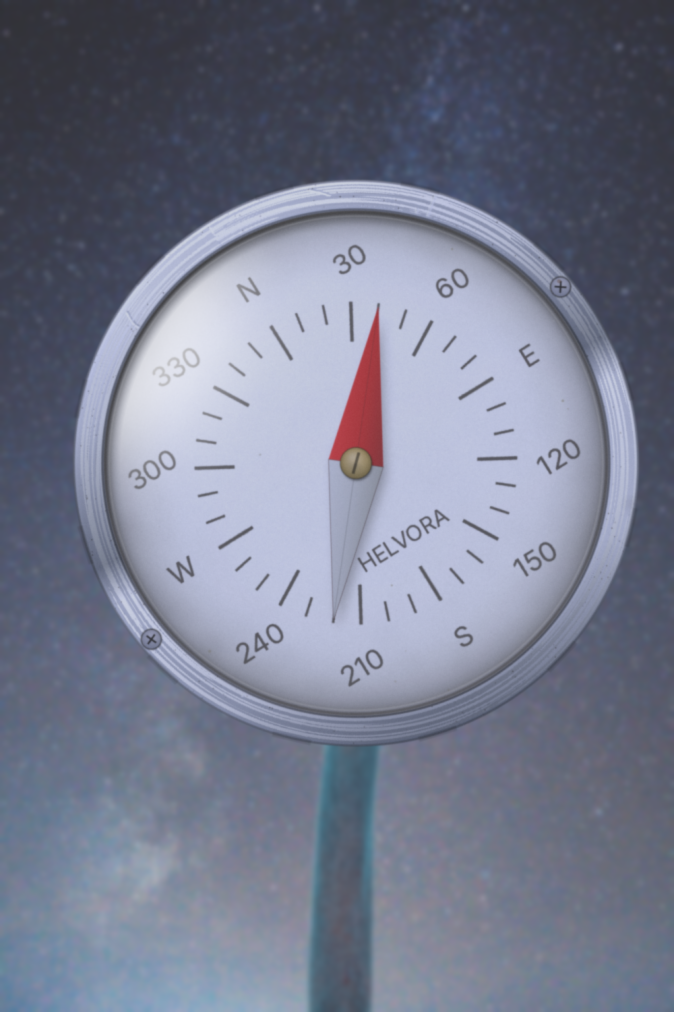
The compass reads 40 °
